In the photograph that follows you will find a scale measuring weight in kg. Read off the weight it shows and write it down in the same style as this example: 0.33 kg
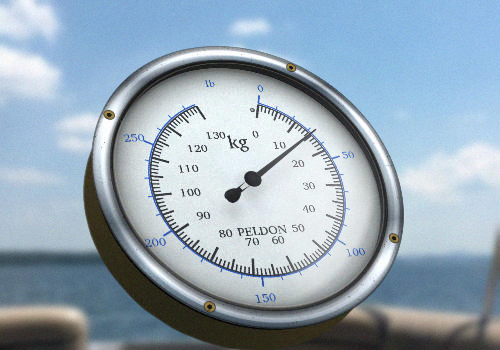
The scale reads 15 kg
